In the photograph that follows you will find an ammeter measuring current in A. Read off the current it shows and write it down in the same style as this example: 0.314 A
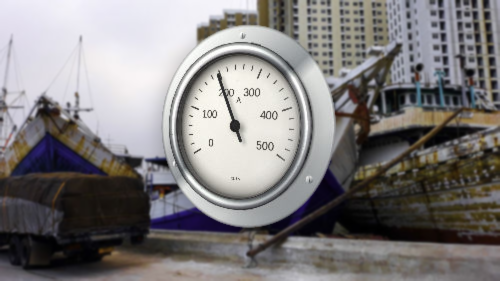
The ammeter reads 200 A
